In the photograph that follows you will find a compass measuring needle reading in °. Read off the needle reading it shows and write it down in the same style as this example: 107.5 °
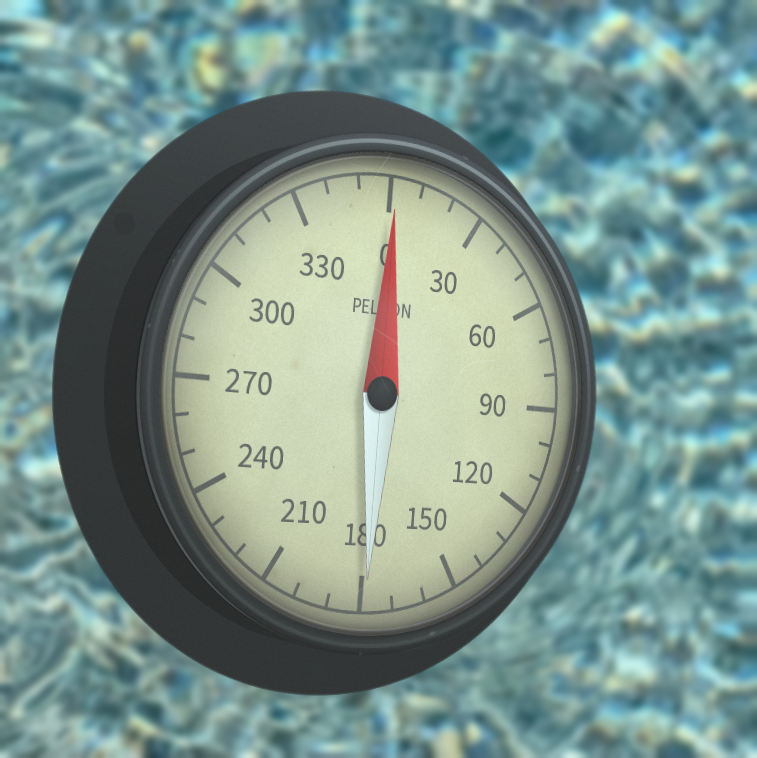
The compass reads 0 °
